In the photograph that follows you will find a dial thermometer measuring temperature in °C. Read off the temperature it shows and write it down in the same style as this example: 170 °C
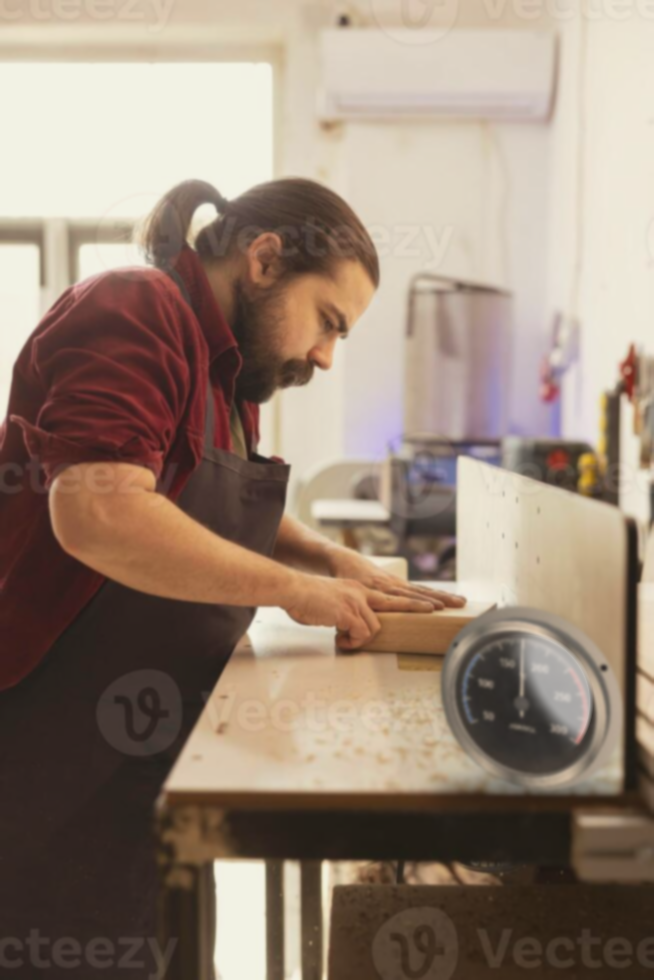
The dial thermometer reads 175 °C
